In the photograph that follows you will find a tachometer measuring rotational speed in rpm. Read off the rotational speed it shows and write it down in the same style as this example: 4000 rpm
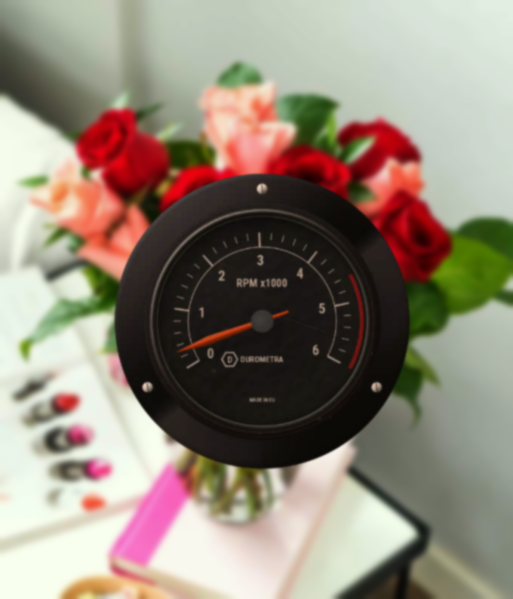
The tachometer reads 300 rpm
